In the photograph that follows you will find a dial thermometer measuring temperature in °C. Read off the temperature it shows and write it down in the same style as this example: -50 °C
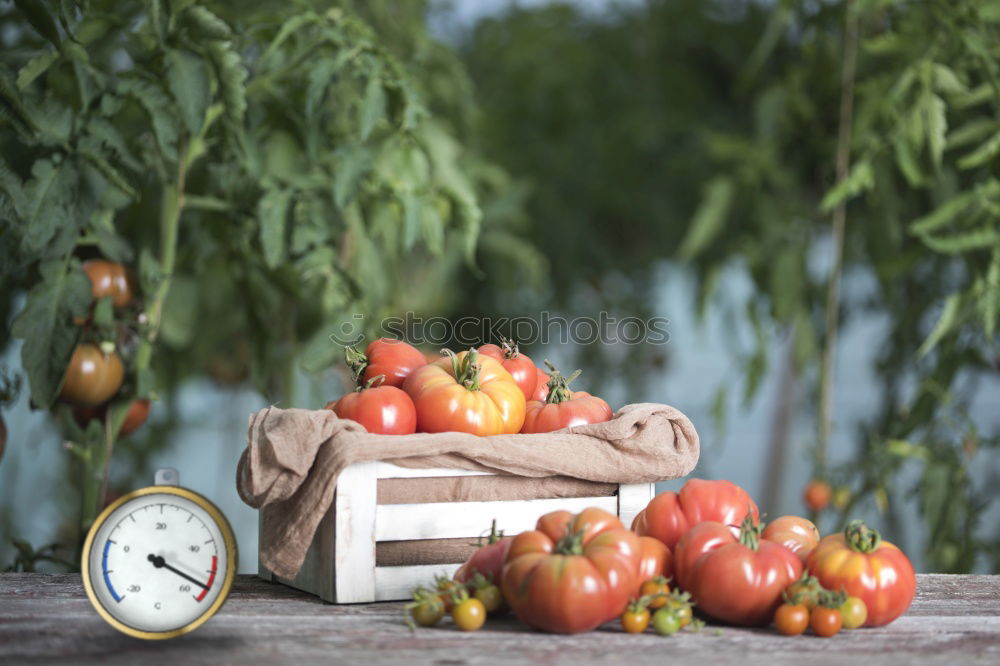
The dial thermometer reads 55 °C
